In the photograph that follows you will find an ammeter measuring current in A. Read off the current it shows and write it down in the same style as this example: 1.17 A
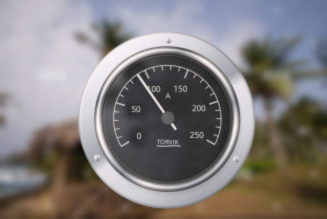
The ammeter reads 90 A
